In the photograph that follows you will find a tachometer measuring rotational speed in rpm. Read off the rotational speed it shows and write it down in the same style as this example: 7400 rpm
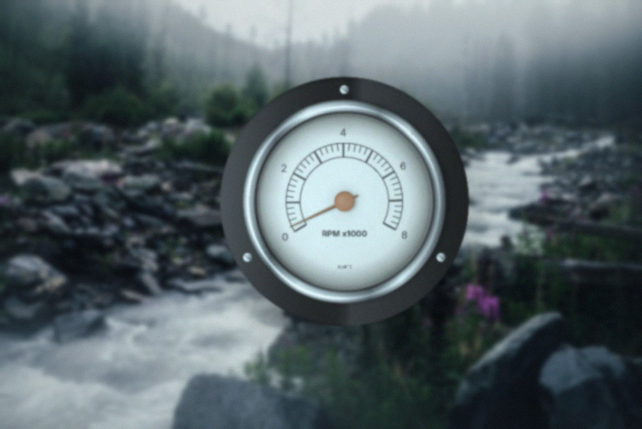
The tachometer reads 200 rpm
